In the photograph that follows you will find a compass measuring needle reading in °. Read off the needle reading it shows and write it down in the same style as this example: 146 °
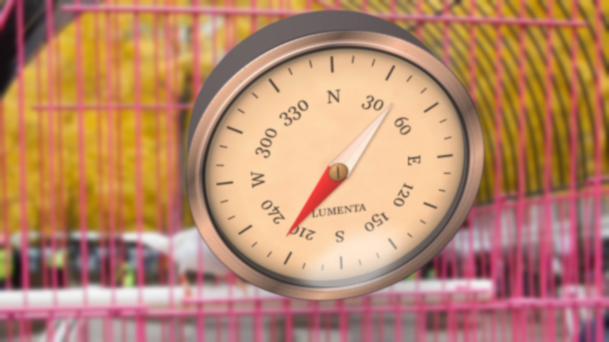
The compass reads 220 °
